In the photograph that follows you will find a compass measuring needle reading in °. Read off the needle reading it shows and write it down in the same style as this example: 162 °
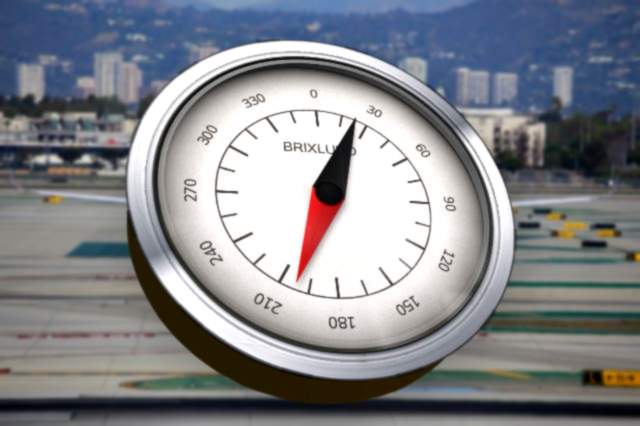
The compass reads 202.5 °
